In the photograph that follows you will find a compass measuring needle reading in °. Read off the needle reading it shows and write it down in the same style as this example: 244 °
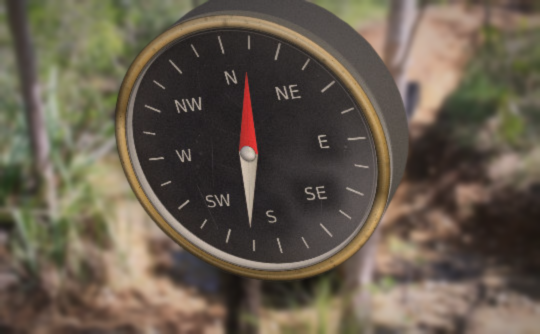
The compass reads 15 °
